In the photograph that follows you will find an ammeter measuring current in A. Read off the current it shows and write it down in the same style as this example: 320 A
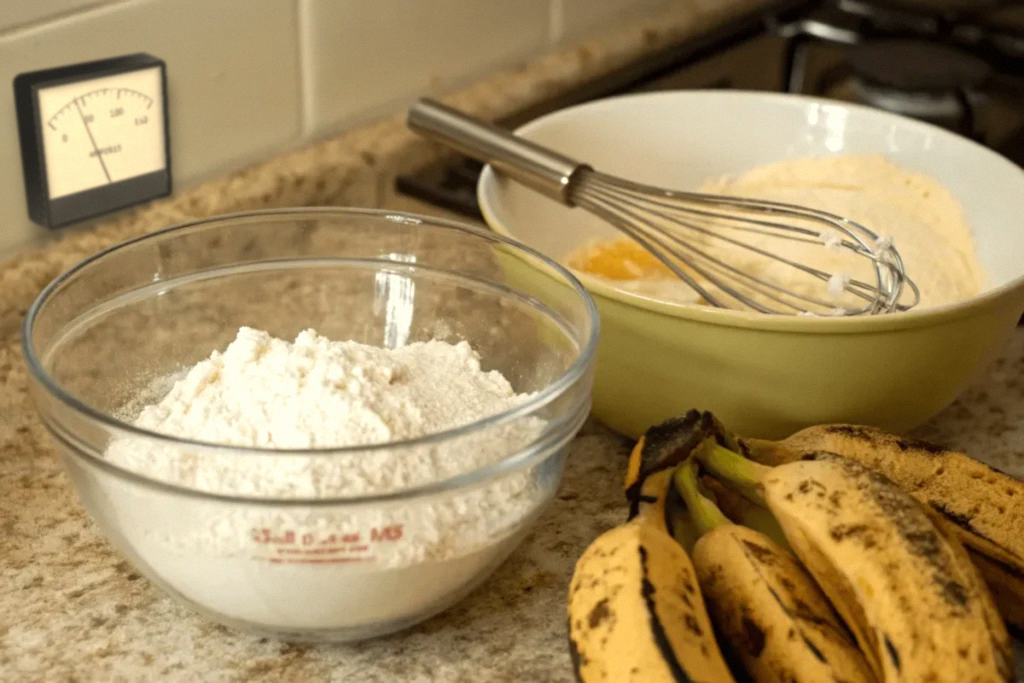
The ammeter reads 40 A
